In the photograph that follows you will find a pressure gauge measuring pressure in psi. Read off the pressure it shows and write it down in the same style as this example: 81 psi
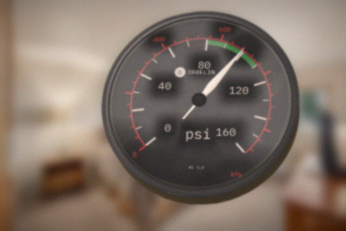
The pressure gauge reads 100 psi
